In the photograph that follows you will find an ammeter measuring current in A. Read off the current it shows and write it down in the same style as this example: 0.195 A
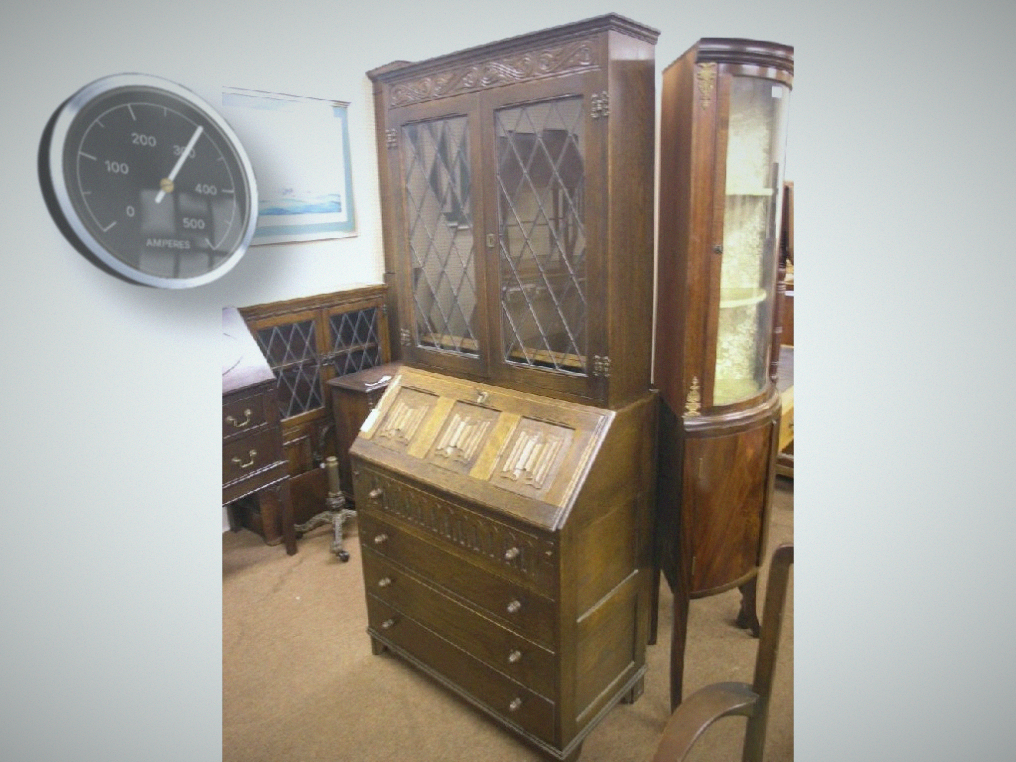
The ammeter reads 300 A
